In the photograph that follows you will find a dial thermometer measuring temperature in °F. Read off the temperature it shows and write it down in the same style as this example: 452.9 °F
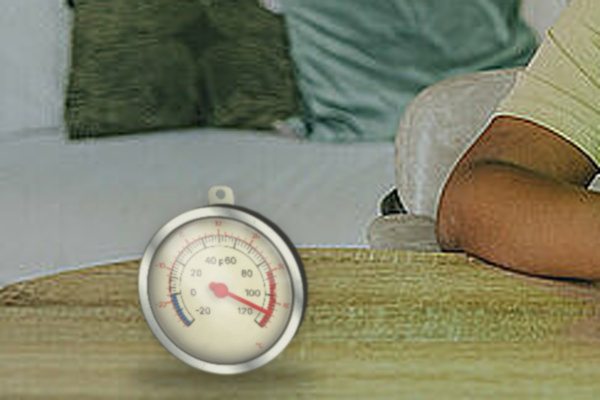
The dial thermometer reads 110 °F
